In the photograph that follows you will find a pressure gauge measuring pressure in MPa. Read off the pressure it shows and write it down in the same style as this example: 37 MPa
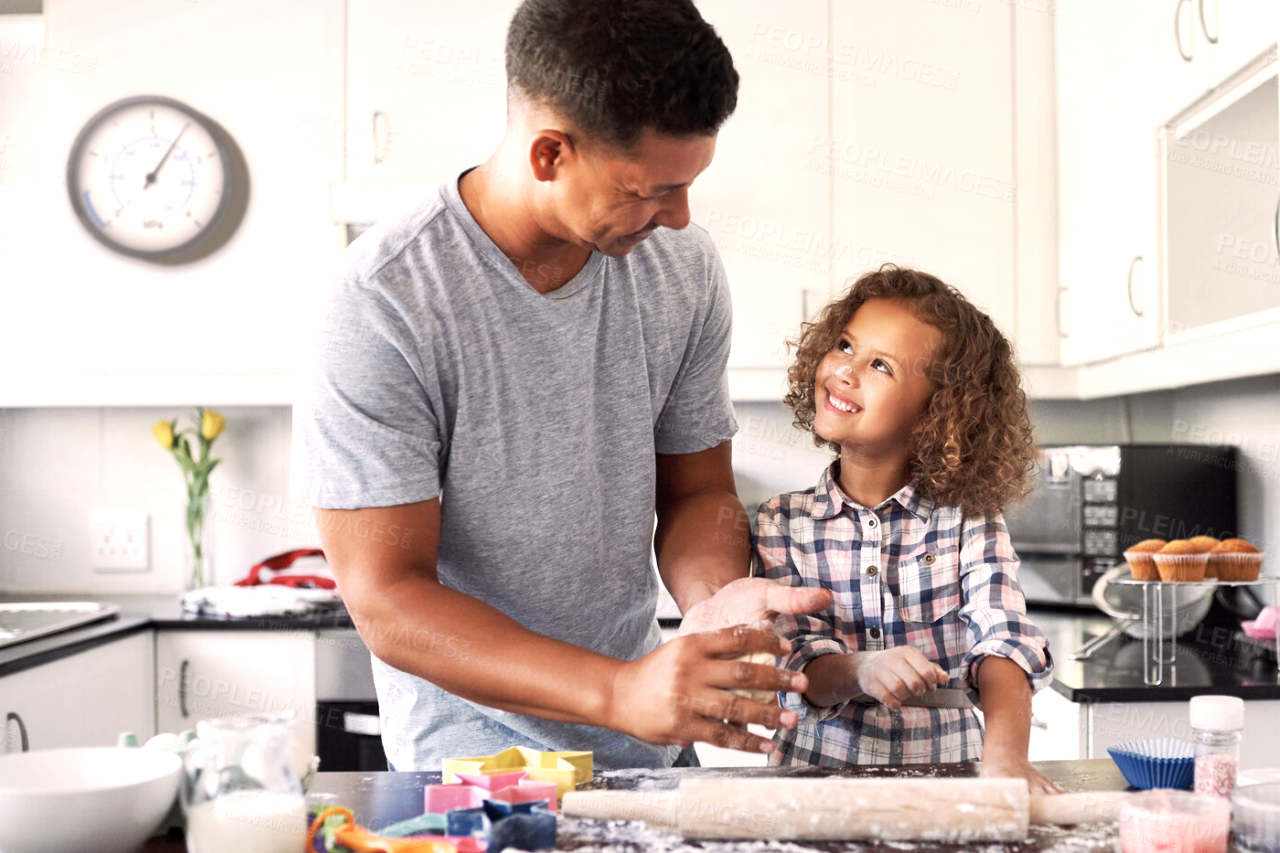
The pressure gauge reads 2.5 MPa
